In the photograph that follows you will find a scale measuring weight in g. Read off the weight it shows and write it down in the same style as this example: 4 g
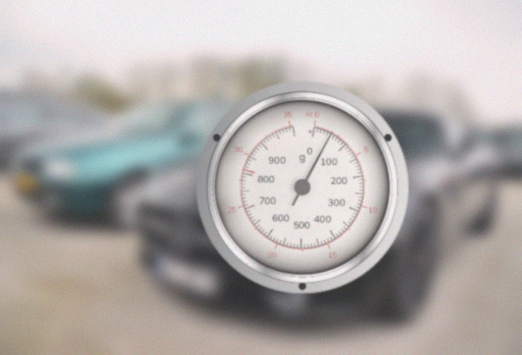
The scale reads 50 g
